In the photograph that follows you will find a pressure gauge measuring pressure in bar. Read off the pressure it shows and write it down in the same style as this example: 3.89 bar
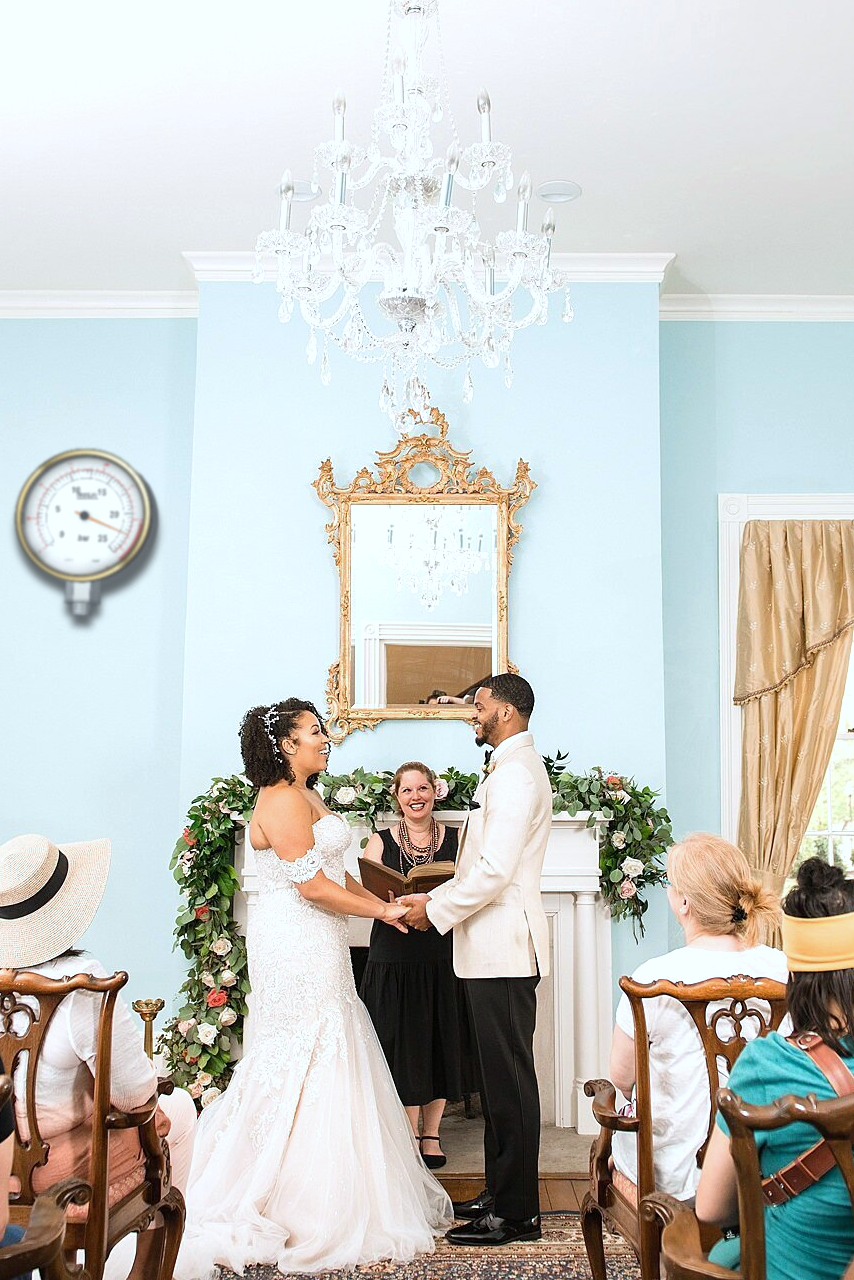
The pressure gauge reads 22.5 bar
